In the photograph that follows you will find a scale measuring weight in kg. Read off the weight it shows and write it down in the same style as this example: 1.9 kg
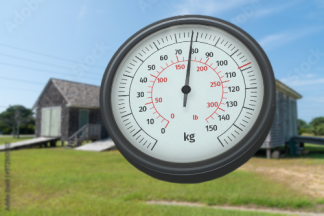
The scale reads 78 kg
